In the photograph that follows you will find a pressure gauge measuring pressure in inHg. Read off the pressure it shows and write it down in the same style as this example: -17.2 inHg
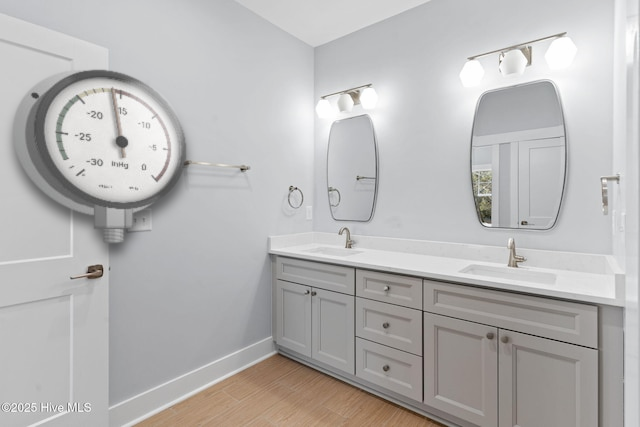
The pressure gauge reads -16 inHg
